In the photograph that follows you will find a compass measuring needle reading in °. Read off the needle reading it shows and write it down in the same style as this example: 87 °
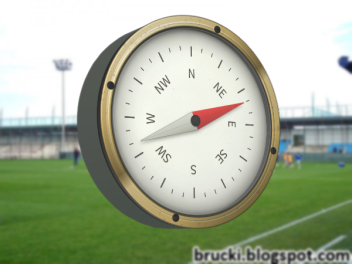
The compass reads 70 °
